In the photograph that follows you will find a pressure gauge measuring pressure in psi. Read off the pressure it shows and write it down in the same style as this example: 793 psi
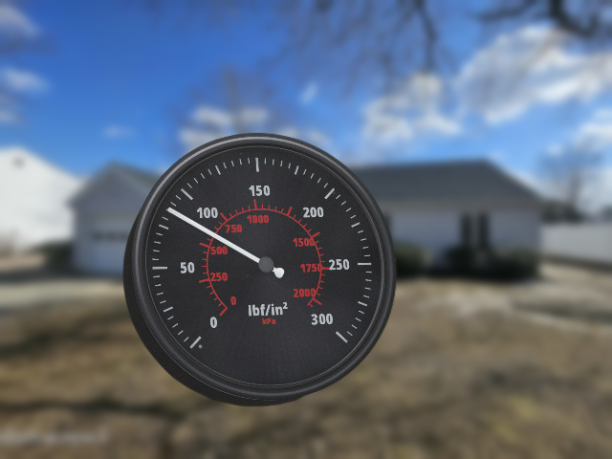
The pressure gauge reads 85 psi
